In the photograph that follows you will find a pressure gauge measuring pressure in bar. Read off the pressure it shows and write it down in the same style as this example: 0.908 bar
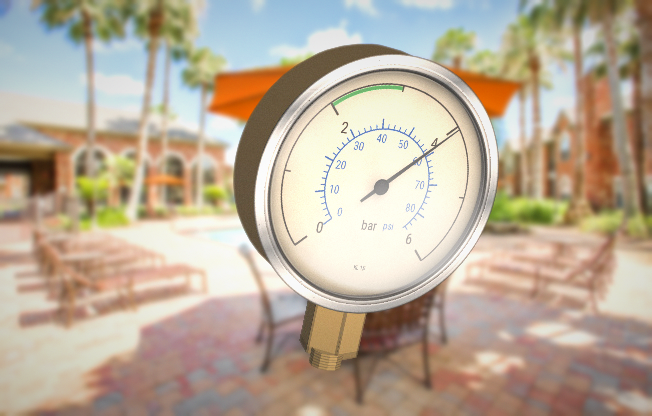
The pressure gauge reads 4 bar
